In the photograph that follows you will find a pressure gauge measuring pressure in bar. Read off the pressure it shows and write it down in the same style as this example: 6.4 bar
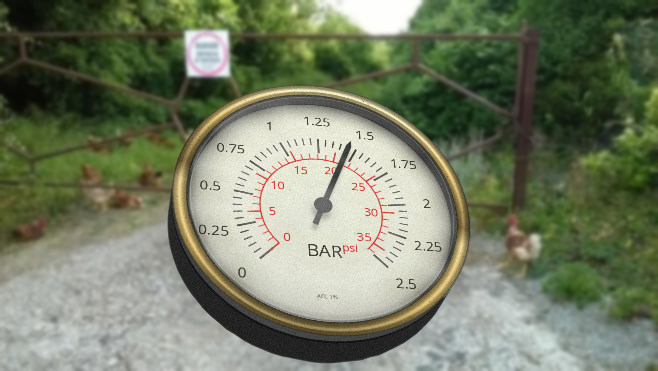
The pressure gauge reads 1.45 bar
